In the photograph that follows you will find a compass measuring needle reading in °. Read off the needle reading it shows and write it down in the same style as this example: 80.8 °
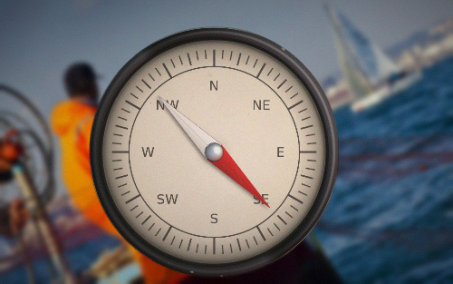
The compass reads 135 °
